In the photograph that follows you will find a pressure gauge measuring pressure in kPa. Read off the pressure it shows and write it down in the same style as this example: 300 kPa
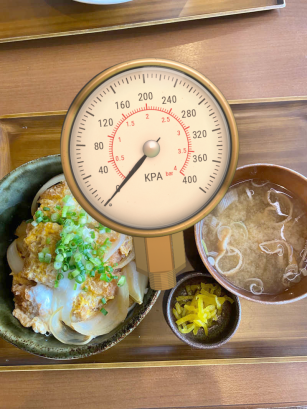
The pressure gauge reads 0 kPa
